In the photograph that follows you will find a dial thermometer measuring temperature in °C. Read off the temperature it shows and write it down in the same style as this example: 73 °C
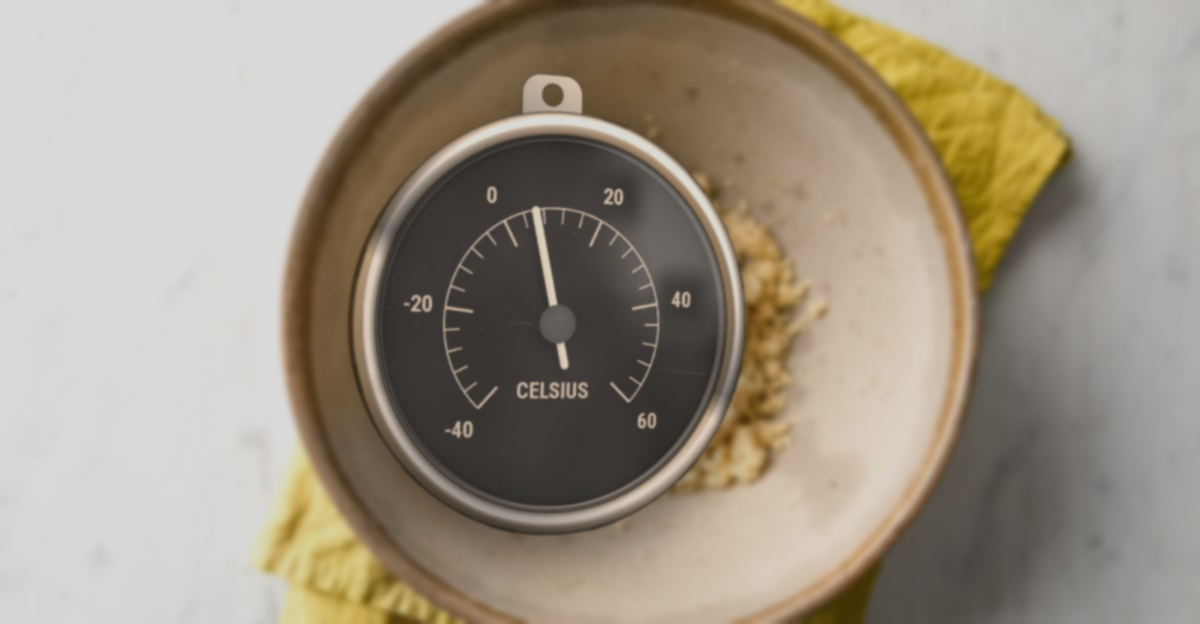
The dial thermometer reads 6 °C
